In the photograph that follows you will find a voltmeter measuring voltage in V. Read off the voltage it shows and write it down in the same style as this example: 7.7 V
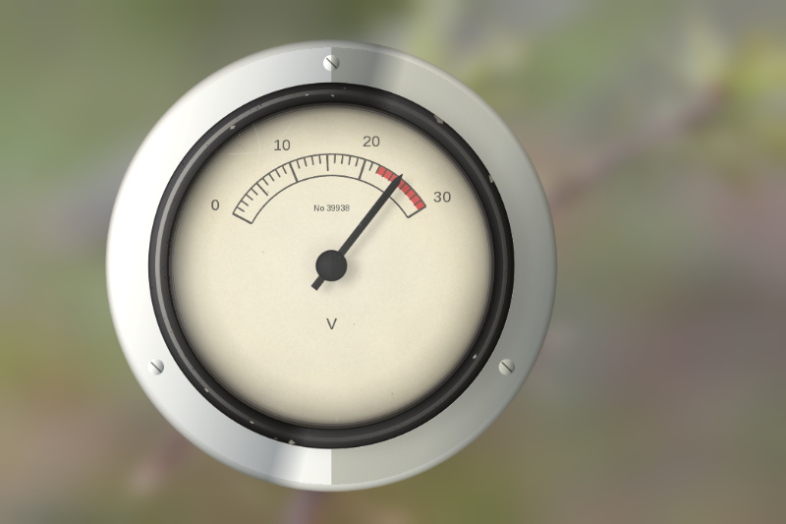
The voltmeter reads 25 V
